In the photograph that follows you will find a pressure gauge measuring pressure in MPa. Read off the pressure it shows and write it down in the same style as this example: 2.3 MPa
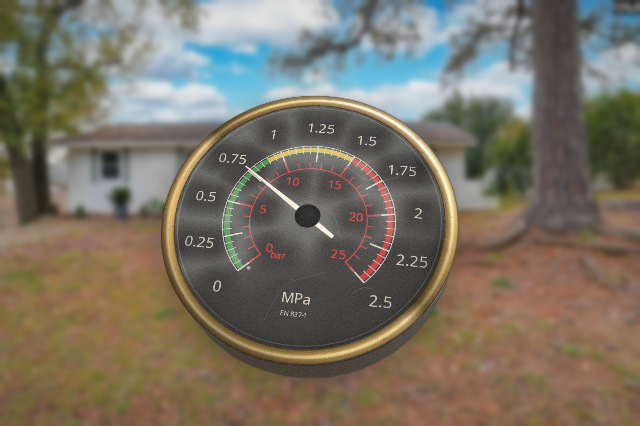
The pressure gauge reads 0.75 MPa
